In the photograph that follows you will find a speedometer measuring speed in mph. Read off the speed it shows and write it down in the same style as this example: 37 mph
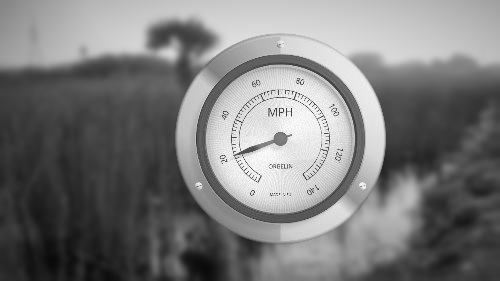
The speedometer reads 20 mph
